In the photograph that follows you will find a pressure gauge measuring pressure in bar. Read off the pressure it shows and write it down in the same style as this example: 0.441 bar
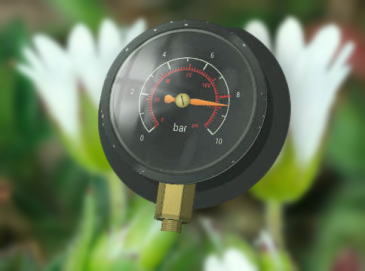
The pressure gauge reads 8.5 bar
